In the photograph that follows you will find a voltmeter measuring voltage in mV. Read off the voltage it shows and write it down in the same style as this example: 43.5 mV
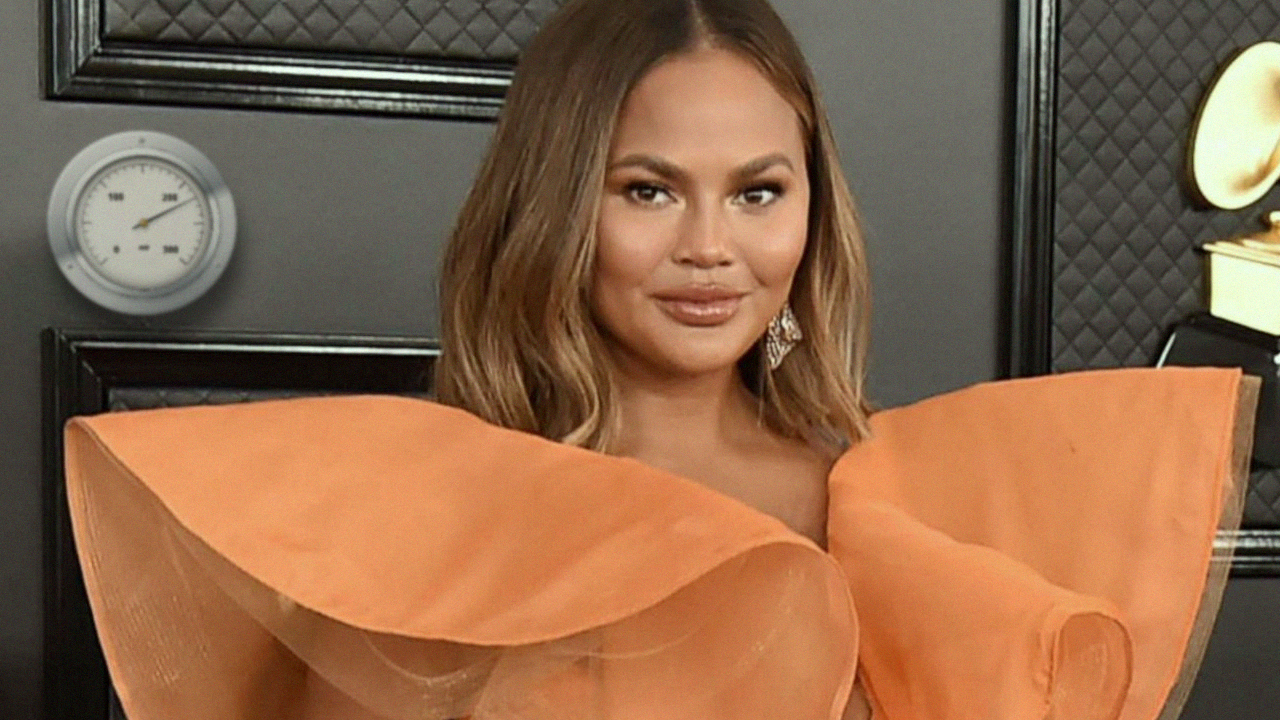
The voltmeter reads 220 mV
